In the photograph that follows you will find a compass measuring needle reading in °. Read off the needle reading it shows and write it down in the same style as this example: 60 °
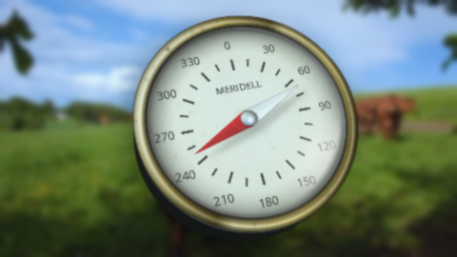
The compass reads 247.5 °
